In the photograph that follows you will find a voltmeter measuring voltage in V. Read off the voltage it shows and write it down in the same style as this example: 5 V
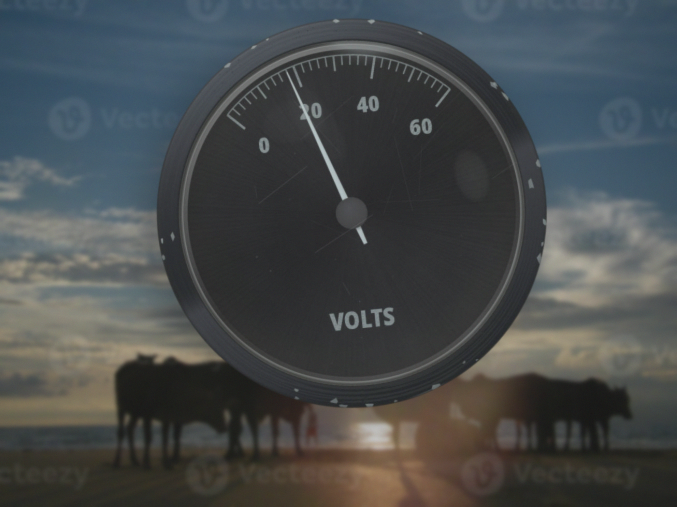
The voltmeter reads 18 V
